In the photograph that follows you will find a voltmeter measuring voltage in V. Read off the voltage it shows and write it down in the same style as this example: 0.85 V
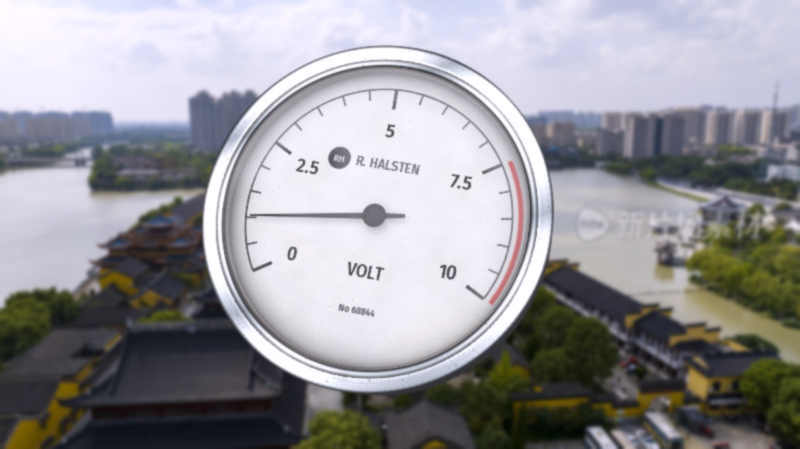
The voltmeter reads 1 V
